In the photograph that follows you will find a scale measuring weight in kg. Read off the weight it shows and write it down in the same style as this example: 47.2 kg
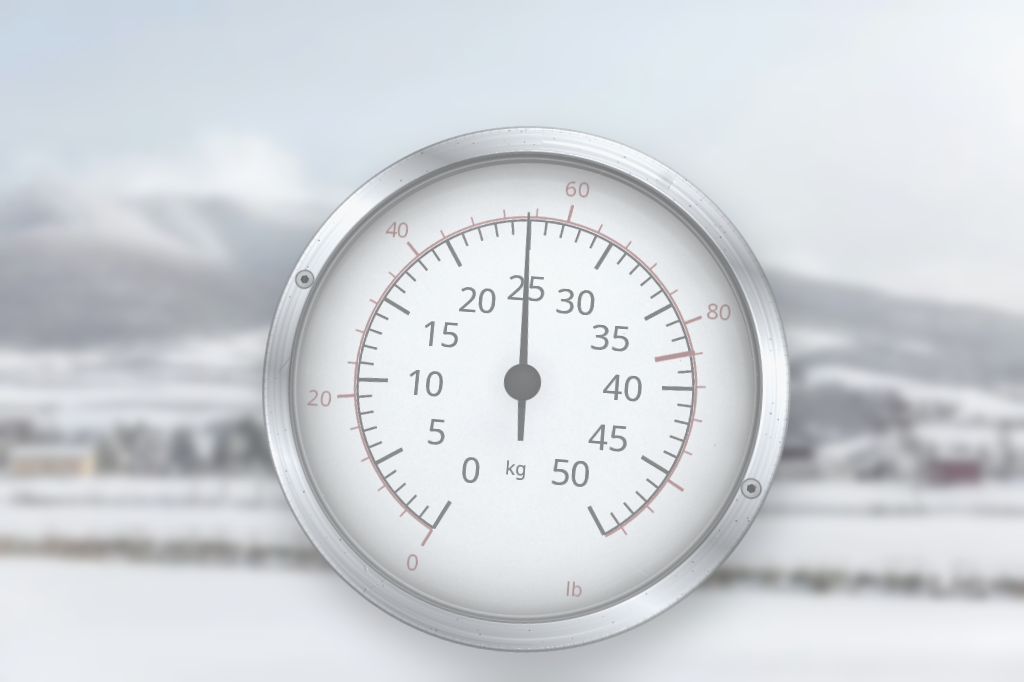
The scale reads 25 kg
